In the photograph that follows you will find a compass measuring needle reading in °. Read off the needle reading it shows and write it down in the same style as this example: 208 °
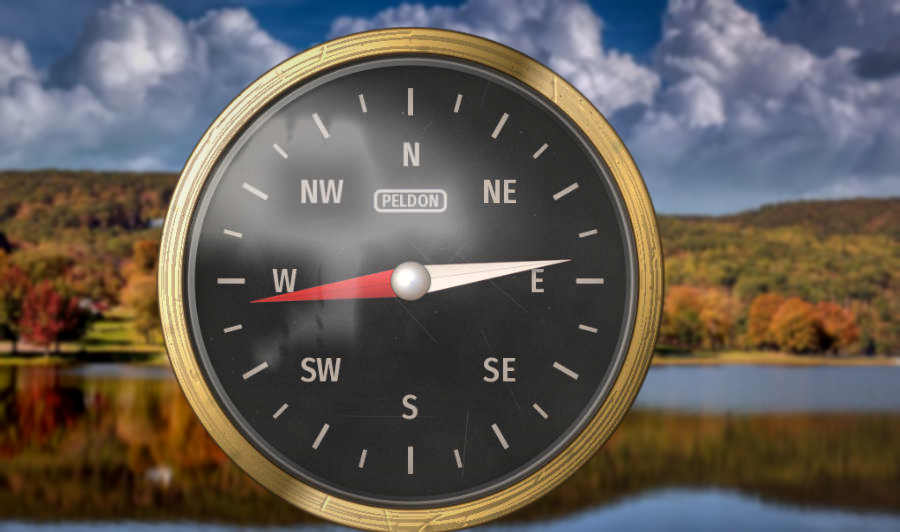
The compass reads 262.5 °
